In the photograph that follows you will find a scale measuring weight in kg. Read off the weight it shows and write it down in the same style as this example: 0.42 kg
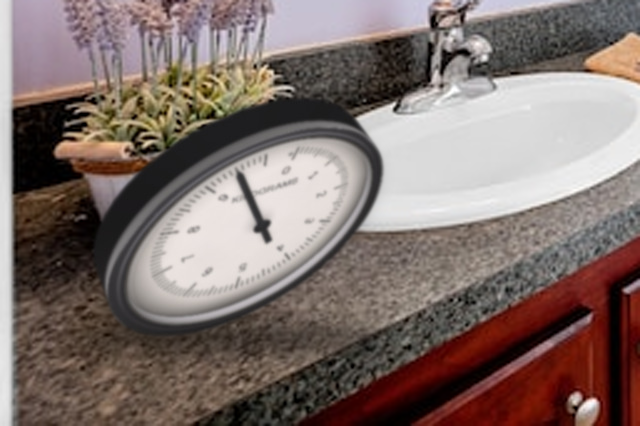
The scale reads 9.5 kg
